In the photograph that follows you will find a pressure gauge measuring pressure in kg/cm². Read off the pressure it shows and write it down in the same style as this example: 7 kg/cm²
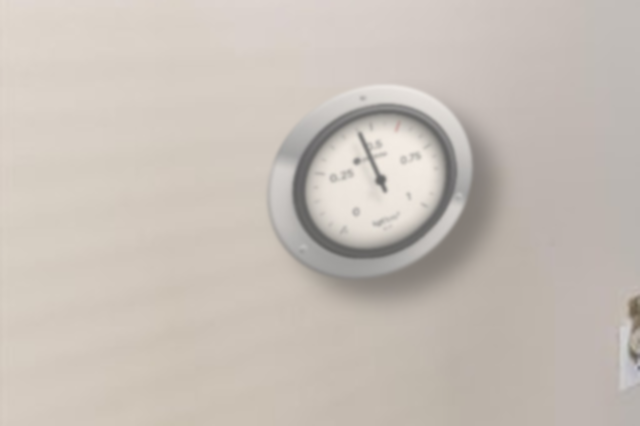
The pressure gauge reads 0.45 kg/cm²
